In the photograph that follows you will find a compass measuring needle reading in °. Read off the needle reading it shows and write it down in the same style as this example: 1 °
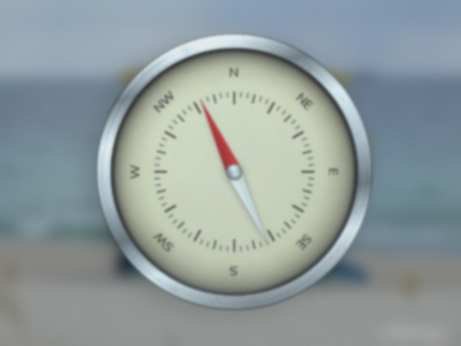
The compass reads 335 °
